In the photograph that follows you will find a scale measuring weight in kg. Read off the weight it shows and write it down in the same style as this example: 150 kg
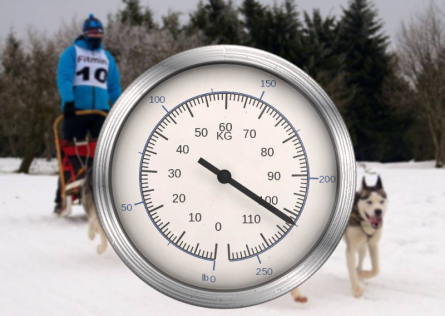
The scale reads 102 kg
